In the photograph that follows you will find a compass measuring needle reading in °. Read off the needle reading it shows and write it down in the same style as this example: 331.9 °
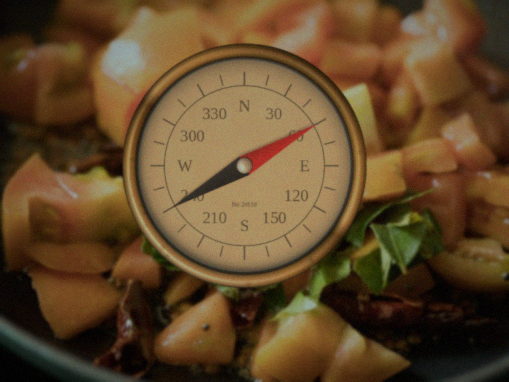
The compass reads 60 °
